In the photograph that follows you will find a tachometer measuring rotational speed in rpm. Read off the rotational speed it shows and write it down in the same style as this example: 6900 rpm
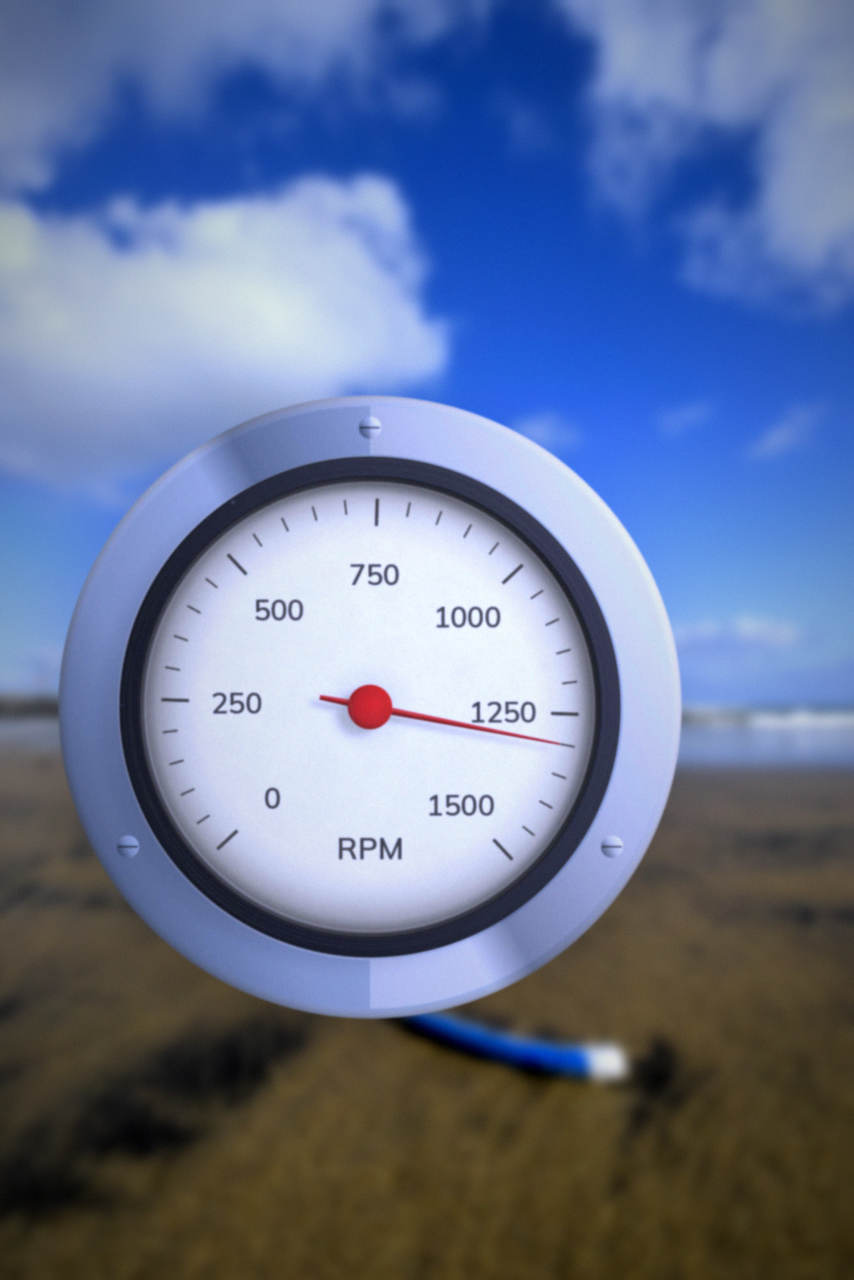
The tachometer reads 1300 rpm
